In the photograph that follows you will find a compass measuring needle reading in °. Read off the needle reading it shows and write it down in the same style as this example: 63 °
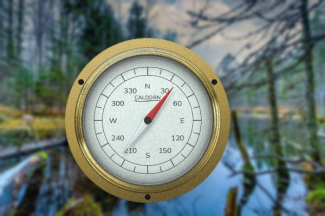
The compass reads 37.5 °
